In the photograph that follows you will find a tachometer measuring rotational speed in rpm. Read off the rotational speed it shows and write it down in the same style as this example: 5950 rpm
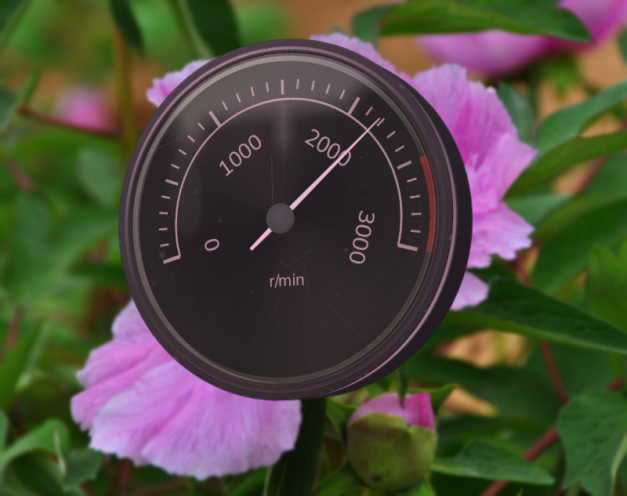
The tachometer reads 2200 rpm
